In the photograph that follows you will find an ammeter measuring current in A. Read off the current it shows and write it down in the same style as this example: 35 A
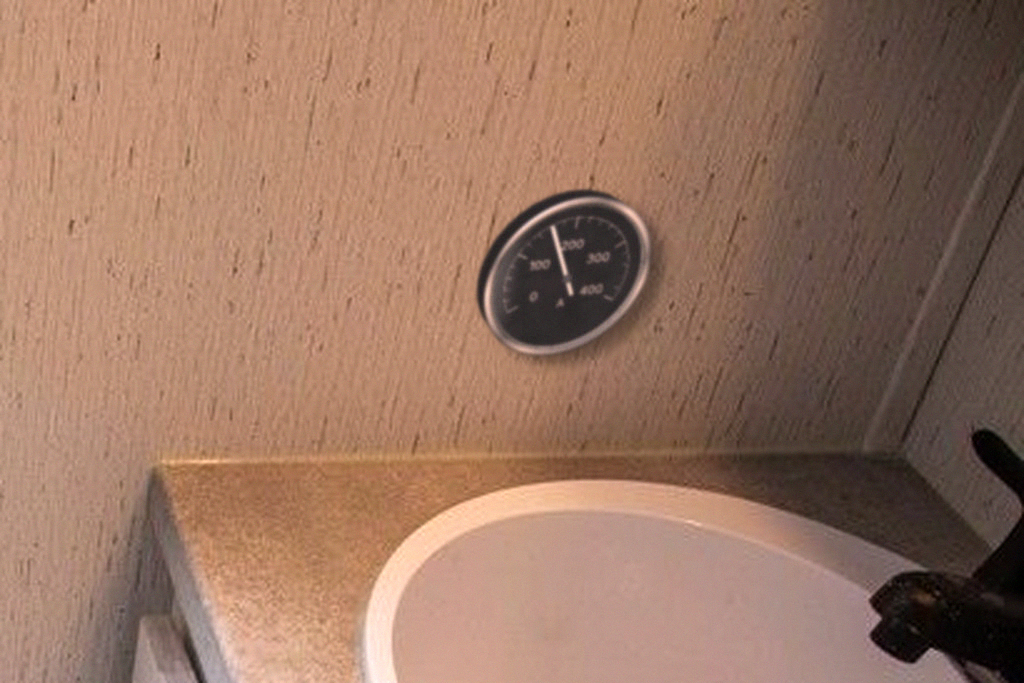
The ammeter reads 160 A
